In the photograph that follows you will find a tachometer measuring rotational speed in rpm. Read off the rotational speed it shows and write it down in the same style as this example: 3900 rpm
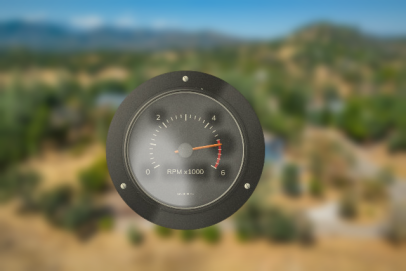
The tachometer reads 5000 rpm
